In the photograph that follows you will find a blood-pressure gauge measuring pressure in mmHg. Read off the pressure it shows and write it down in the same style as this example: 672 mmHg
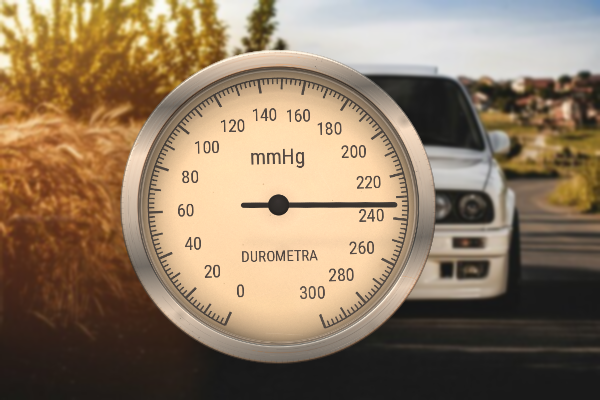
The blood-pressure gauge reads 234 mmHg
